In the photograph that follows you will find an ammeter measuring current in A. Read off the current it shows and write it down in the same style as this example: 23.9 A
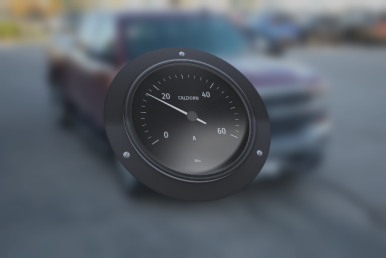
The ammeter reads 16 A
